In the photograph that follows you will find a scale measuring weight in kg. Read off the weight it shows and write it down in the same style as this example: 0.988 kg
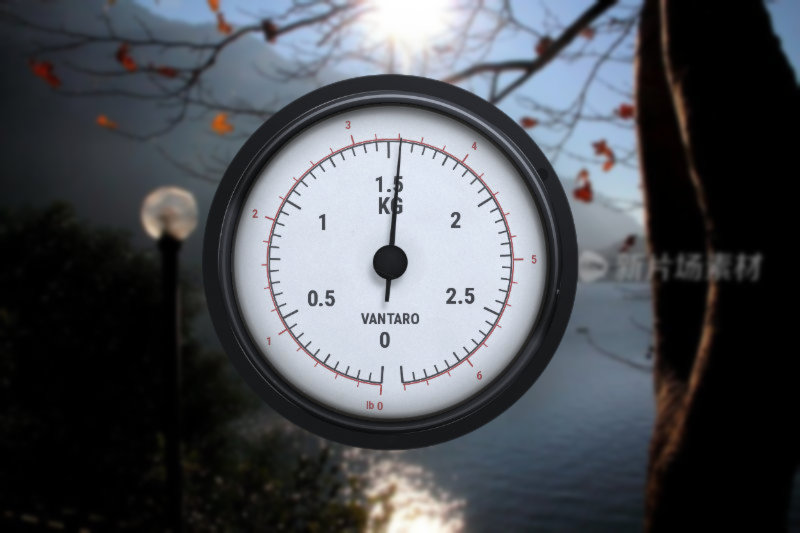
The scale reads 1.55 kg
